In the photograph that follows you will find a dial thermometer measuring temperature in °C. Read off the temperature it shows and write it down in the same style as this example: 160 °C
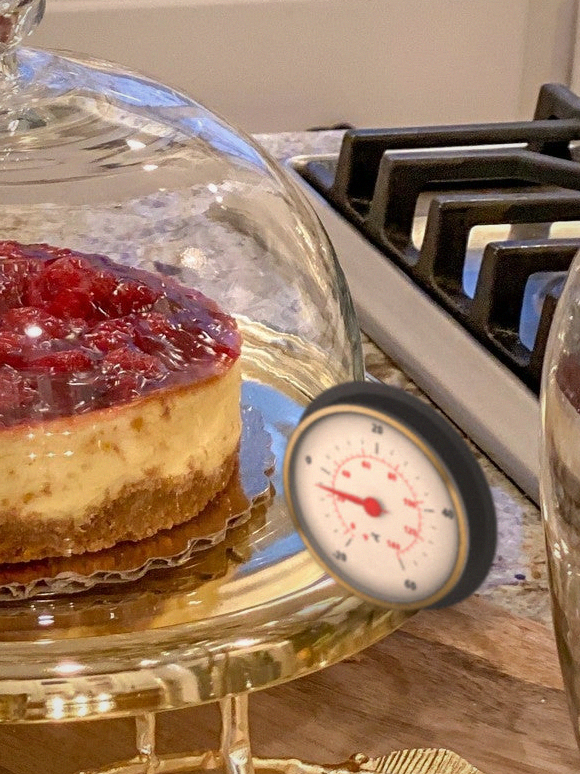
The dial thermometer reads -4 °C
